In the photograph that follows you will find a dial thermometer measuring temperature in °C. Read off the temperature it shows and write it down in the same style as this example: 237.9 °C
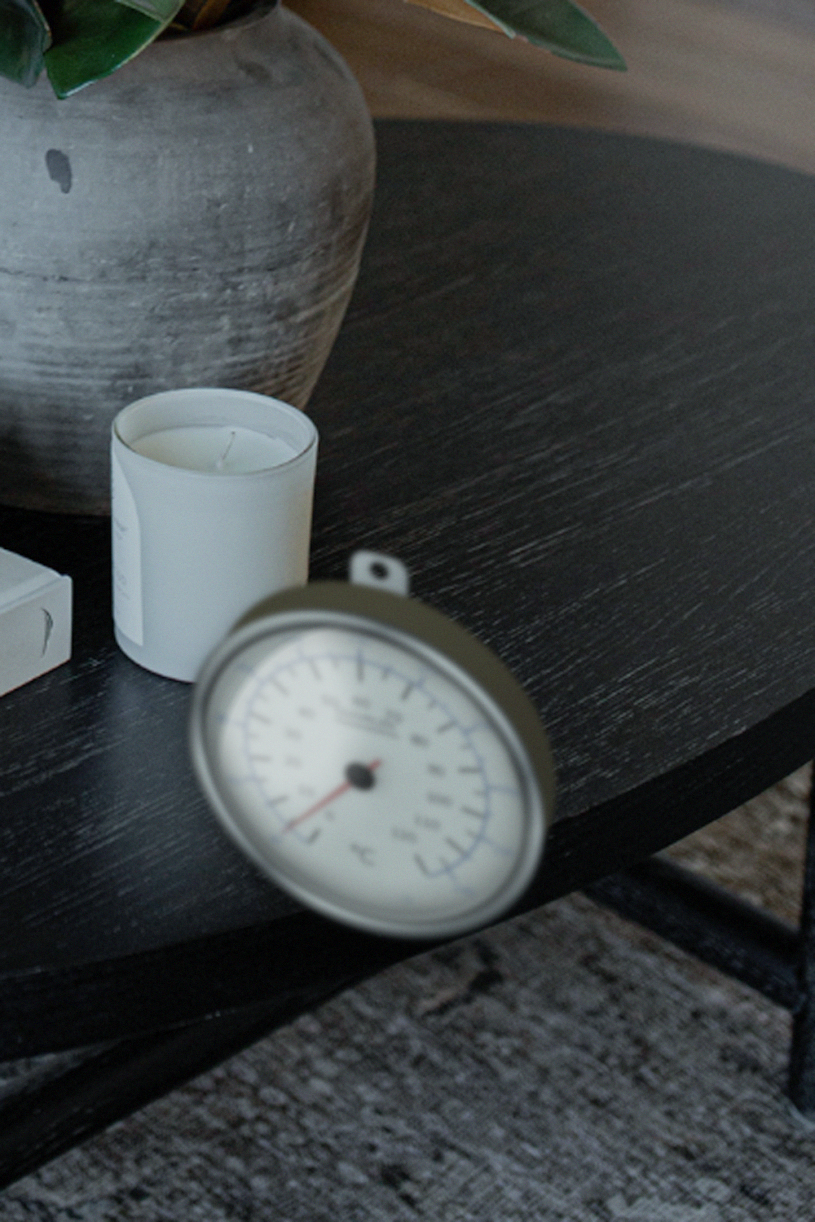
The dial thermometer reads 5 °C
